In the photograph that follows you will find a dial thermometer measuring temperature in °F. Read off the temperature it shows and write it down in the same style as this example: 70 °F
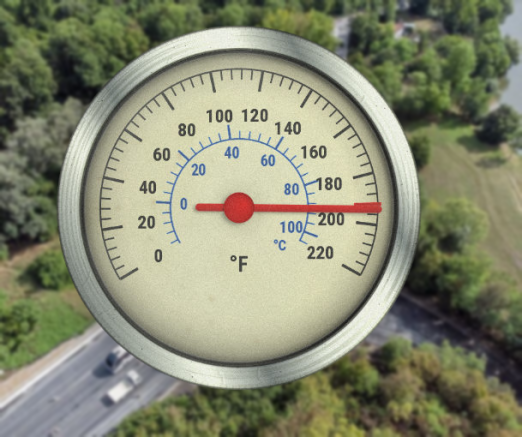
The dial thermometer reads 194 °F
